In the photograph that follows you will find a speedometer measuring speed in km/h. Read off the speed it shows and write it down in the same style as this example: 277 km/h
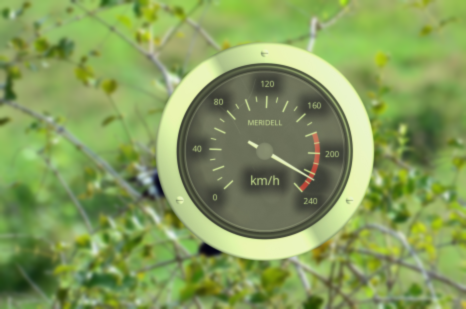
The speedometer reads 225 km/h
